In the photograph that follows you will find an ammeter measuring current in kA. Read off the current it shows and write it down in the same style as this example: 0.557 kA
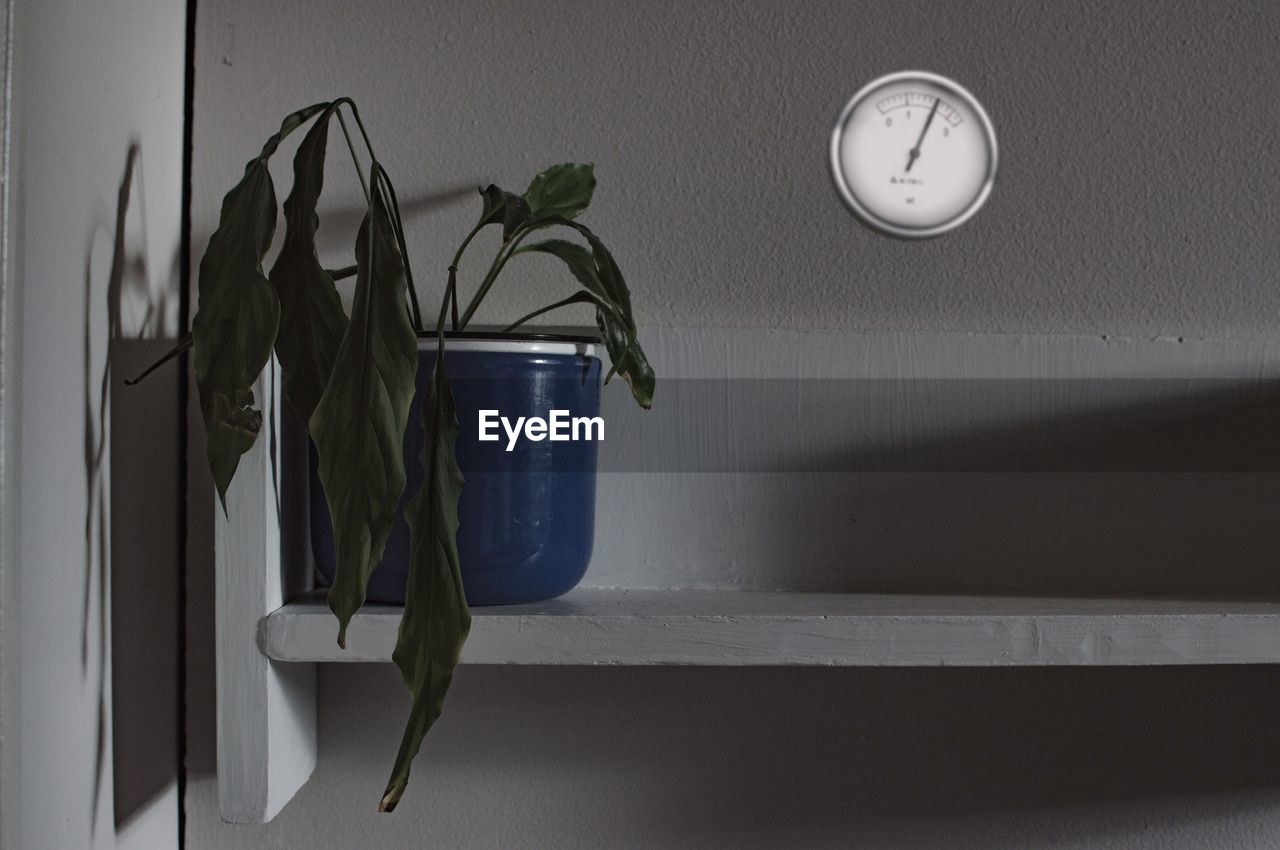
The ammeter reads 2 kA
